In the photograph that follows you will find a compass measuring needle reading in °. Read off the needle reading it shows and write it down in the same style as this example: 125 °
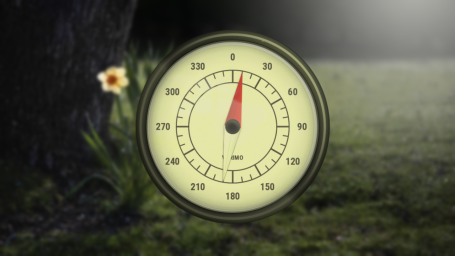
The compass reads 10 °
